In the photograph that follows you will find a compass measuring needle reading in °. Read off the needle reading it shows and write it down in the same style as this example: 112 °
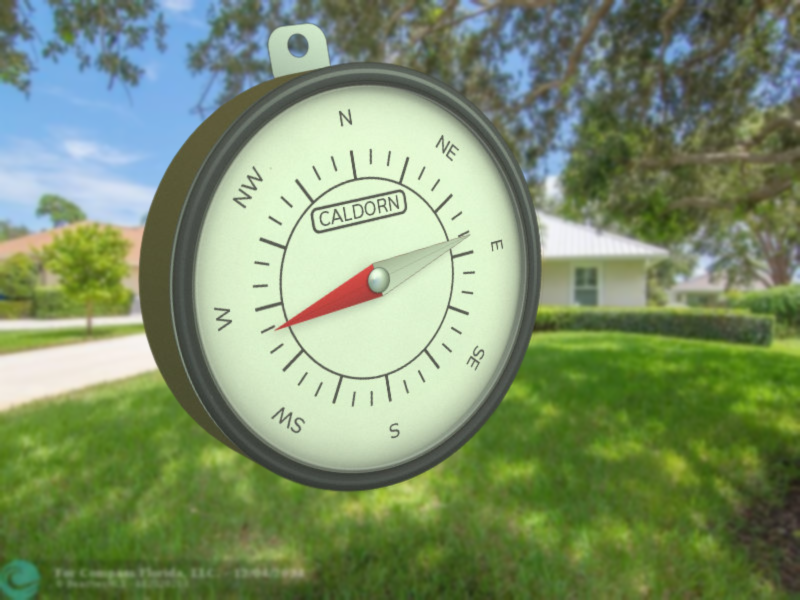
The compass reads 260 °
